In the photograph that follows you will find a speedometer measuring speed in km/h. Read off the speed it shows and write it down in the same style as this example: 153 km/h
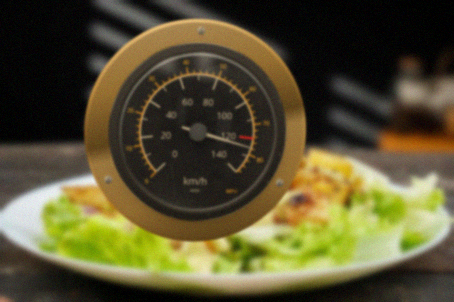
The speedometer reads 125 km/h
